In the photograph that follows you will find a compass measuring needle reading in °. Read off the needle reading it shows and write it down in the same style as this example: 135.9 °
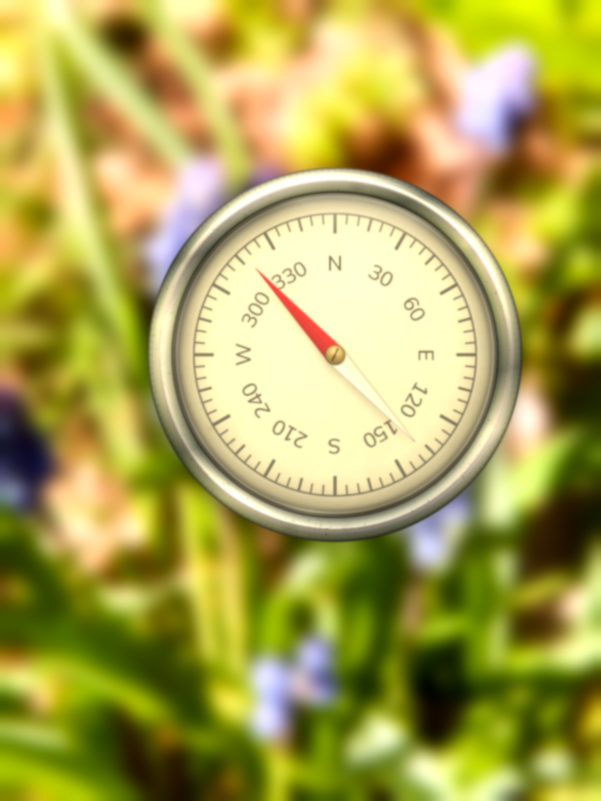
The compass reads 317.5 °
